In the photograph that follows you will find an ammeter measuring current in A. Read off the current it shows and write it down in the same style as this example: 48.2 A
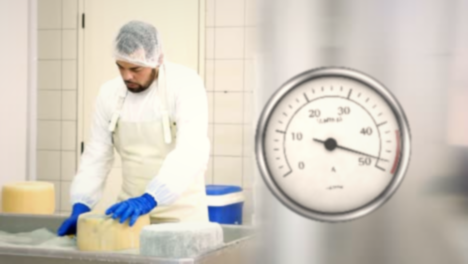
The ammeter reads 48 A
